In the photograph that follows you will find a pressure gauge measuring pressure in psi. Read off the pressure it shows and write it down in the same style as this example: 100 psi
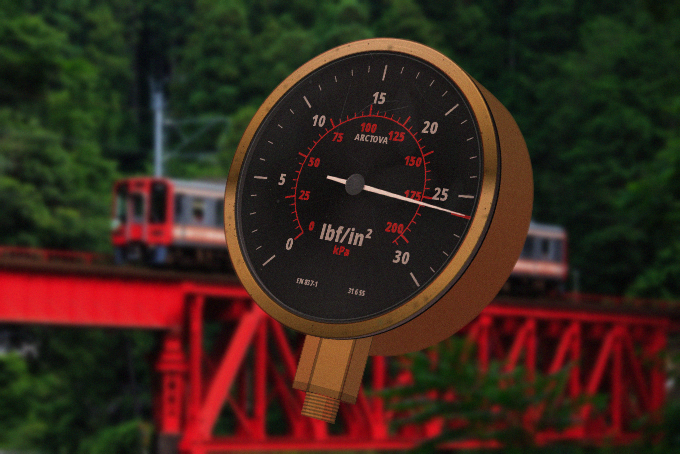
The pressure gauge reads 26 psi
